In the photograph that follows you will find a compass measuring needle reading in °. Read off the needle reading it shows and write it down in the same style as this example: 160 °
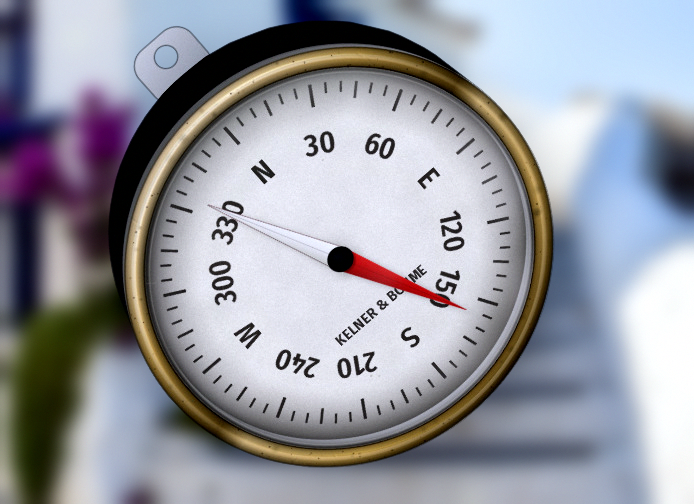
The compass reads 155 °
